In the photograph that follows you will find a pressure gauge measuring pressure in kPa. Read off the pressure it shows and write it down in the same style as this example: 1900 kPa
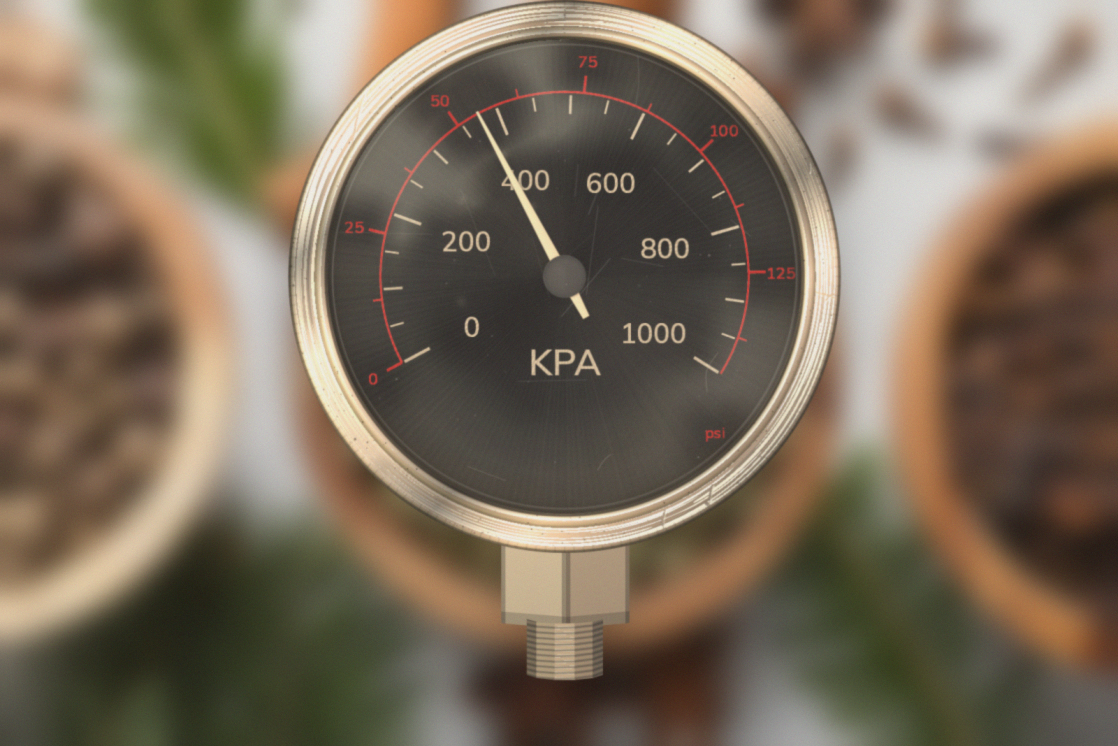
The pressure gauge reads 375 kPa
